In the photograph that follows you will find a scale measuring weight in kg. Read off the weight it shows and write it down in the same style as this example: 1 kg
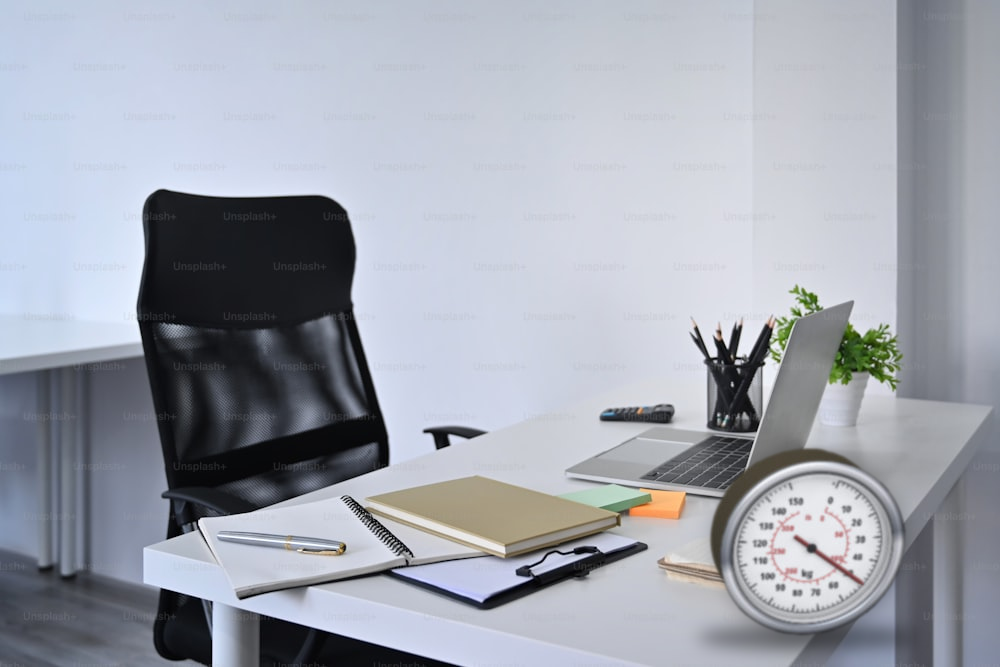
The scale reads 50 kg
